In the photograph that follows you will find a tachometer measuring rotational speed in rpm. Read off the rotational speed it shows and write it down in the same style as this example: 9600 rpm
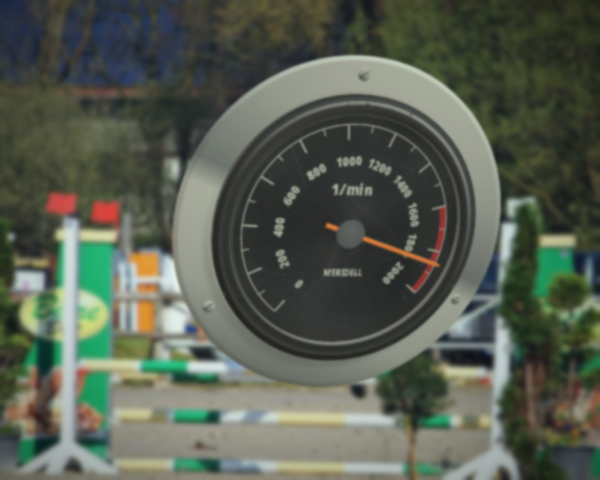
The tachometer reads 1850 rpm
